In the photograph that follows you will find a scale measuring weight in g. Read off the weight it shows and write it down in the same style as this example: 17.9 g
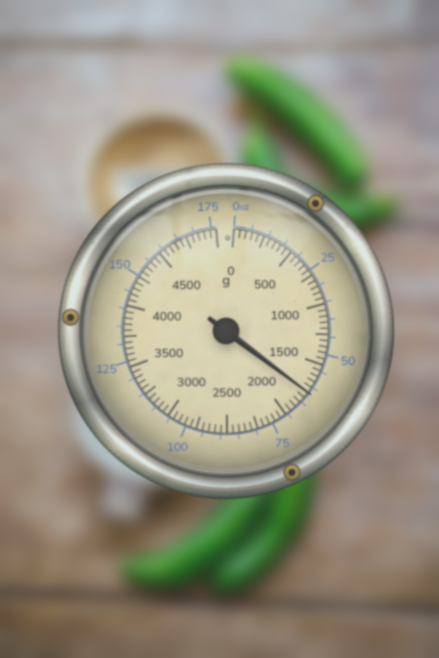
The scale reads 1750 g
